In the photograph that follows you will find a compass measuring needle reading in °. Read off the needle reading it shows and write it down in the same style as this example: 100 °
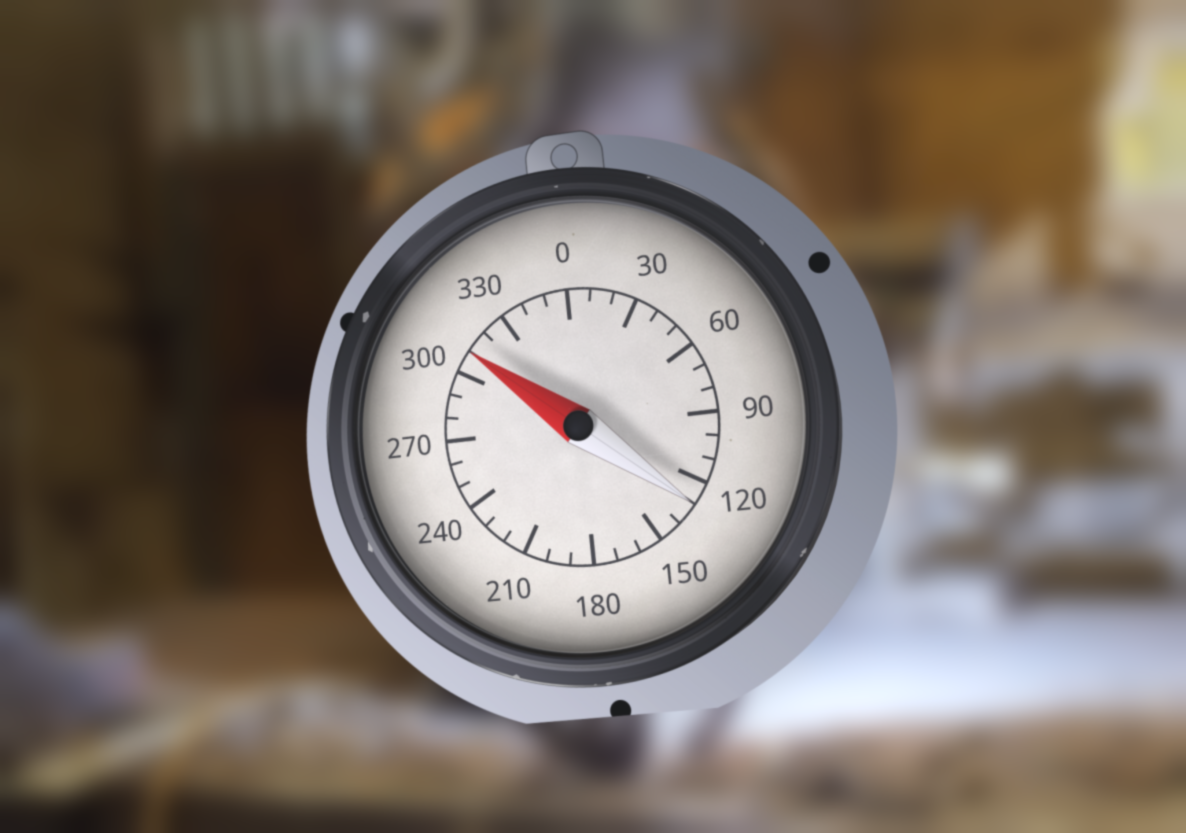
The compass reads 310 °
